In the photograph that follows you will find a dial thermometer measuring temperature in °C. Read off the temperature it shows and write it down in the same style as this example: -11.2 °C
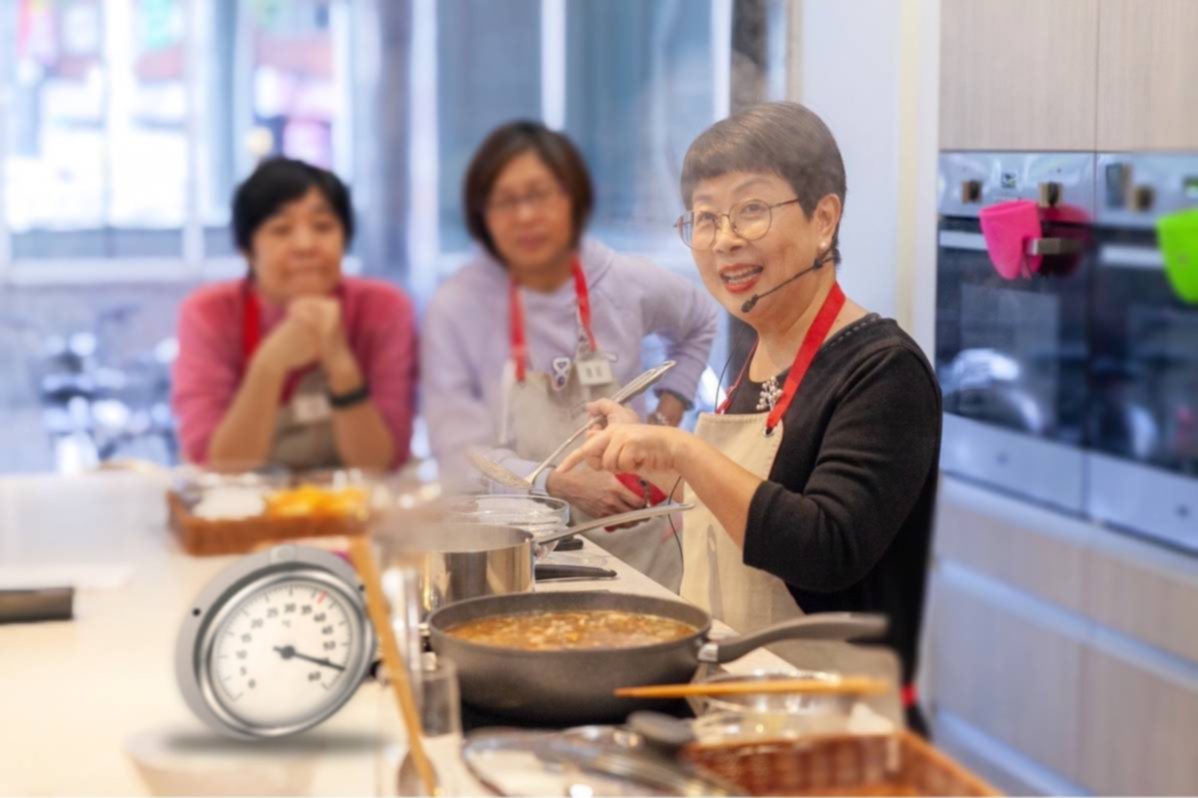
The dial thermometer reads 55 °C
